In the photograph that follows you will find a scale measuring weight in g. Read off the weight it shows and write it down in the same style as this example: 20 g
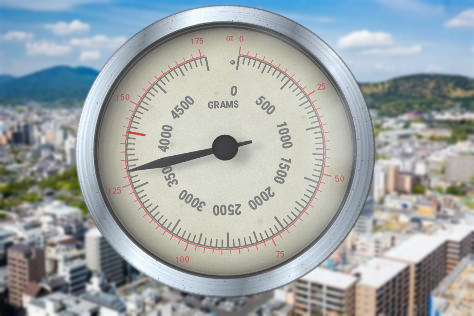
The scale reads 3650 g
